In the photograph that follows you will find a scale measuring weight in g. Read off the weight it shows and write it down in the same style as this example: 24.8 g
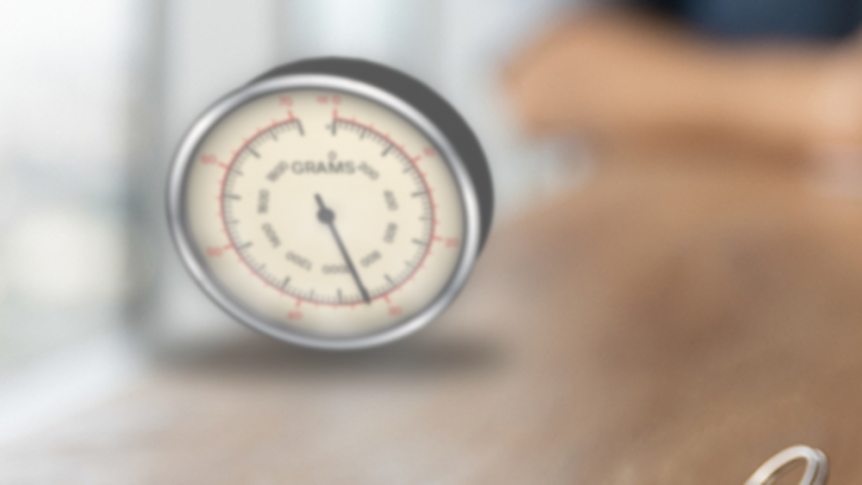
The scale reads 900 g
